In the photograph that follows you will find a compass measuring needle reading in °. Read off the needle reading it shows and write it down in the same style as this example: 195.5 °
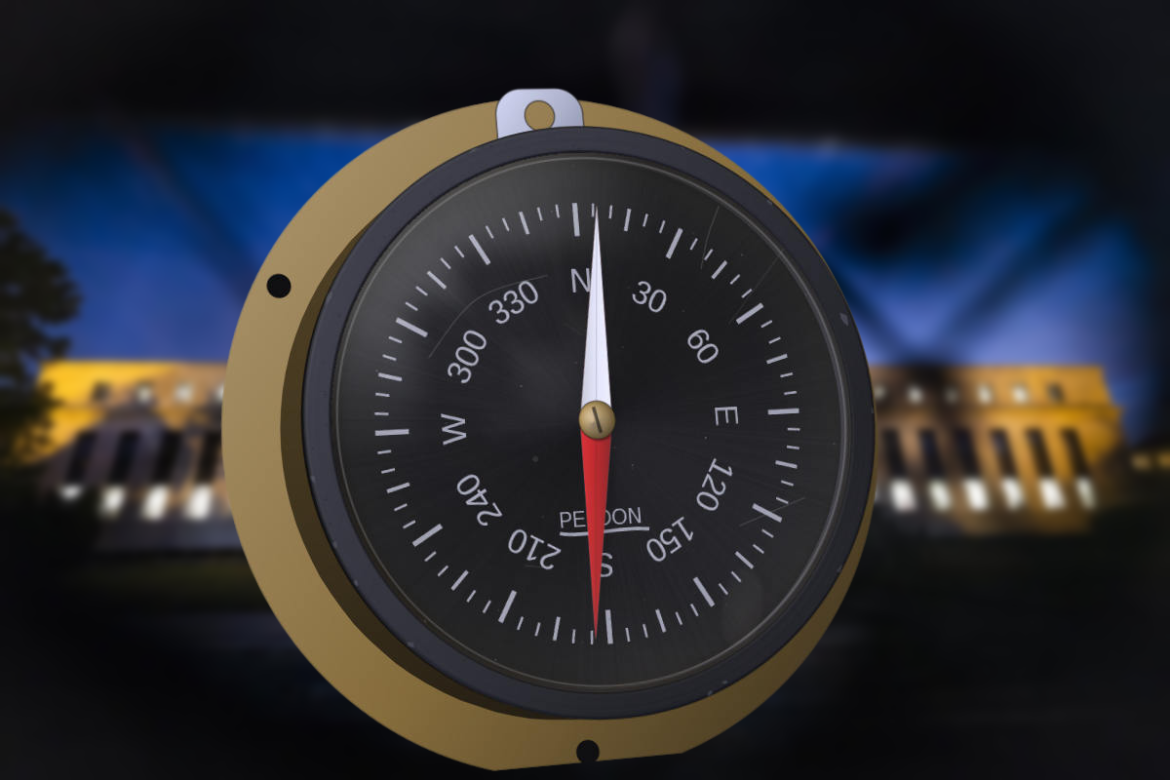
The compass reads 185 °
